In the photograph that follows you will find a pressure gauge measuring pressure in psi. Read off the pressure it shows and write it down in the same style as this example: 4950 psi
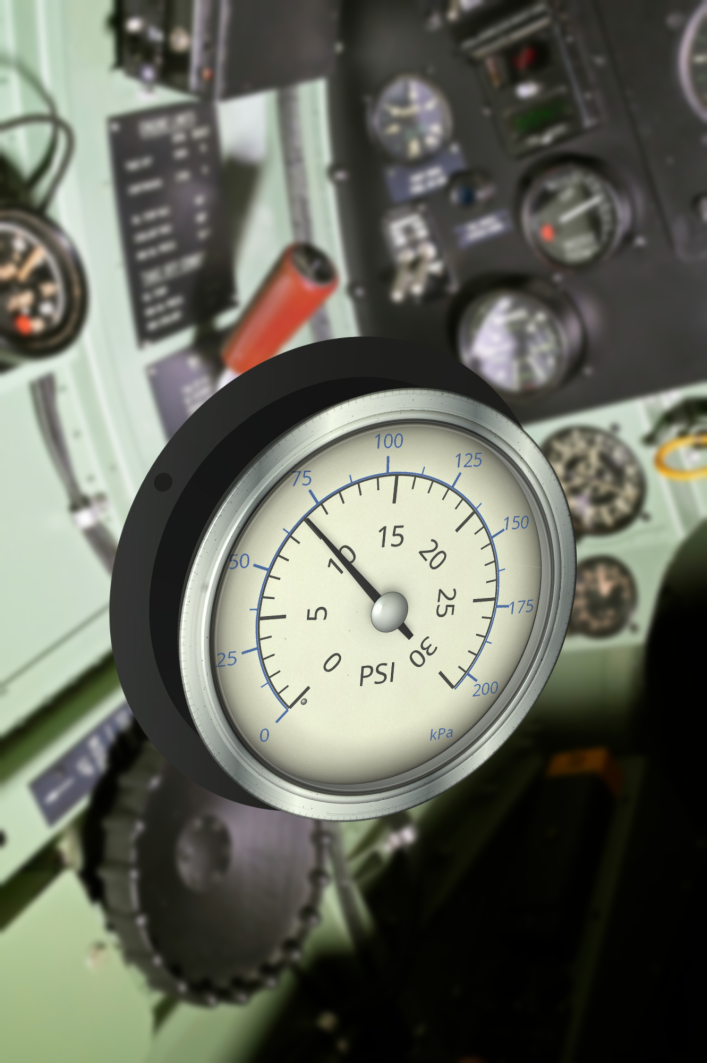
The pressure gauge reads 10 psi
